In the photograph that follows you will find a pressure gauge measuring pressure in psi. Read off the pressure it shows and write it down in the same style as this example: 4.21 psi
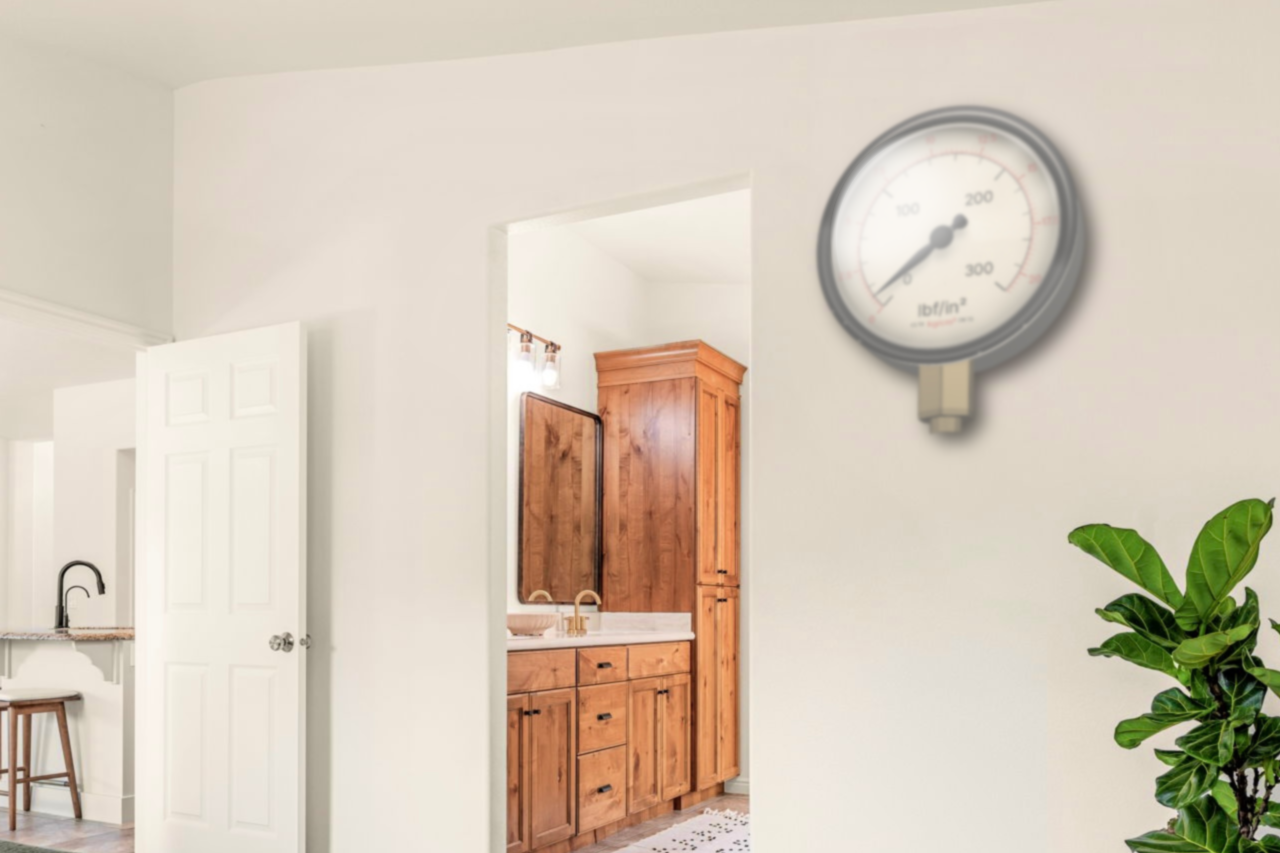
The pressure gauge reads 10 psi
